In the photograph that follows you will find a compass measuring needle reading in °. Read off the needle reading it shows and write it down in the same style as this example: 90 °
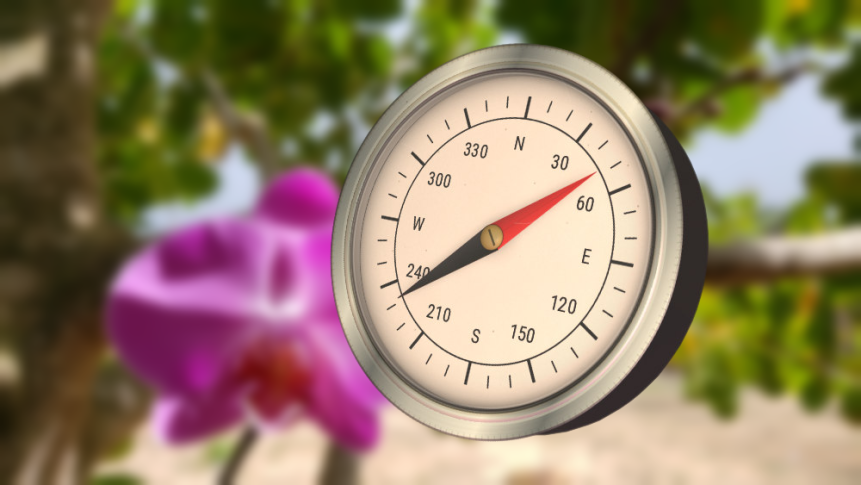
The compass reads 50 °
